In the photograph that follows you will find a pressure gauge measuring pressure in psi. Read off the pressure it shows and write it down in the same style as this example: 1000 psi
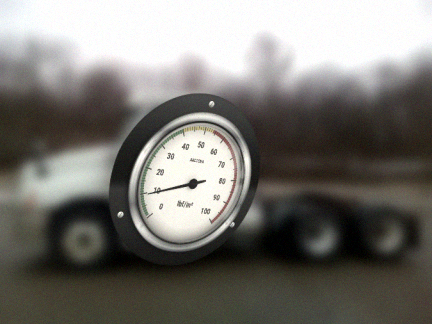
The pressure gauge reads 10 psi
